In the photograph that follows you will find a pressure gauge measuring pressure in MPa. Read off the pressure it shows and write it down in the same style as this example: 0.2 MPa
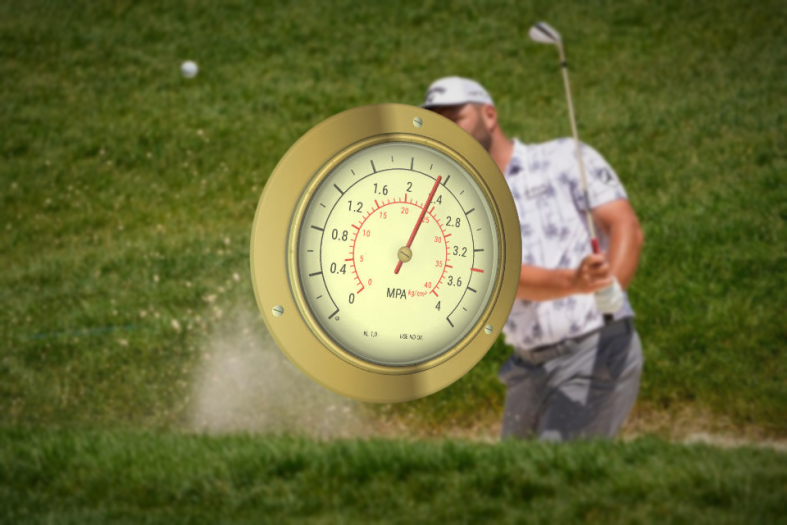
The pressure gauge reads 2.3 MPa
